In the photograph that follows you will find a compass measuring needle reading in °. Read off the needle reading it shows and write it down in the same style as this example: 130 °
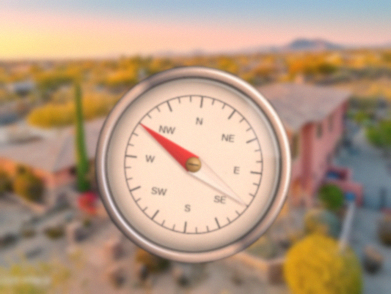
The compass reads 300 °
